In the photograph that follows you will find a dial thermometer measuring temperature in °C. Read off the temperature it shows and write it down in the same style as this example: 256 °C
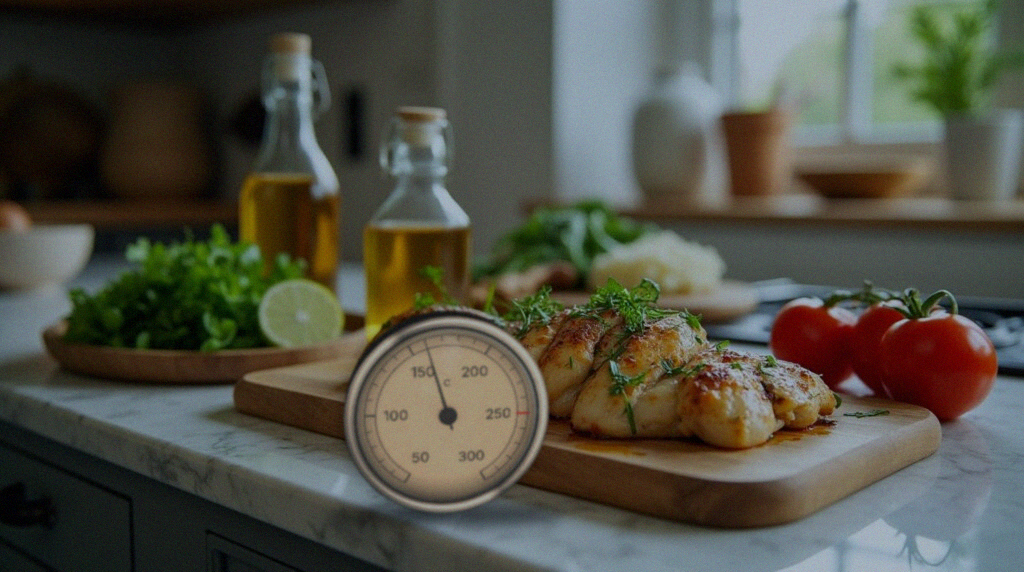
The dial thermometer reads 160 °C
